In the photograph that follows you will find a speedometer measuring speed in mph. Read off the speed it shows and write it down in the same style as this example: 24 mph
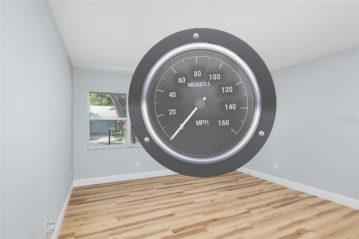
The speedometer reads 0 mph
